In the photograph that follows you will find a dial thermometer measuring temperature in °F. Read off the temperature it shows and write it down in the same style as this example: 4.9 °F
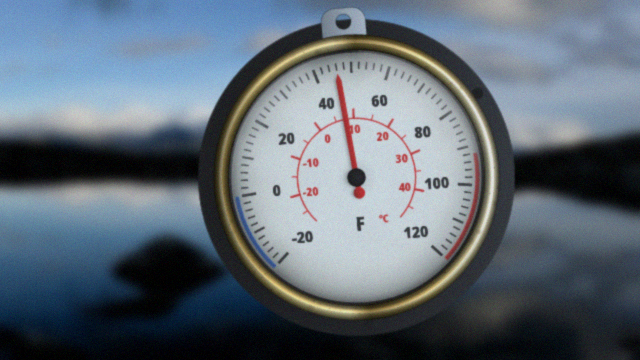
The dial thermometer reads 46 °F
